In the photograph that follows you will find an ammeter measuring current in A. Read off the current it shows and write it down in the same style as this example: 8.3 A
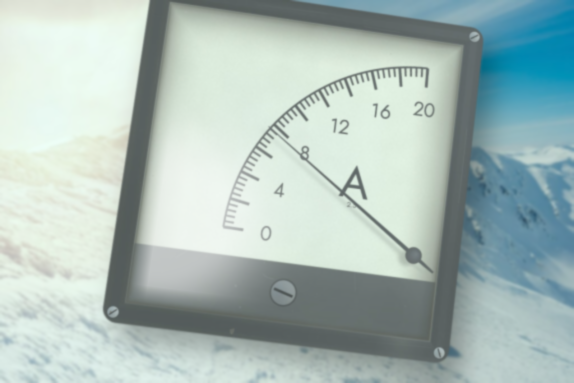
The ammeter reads 7.6 A
